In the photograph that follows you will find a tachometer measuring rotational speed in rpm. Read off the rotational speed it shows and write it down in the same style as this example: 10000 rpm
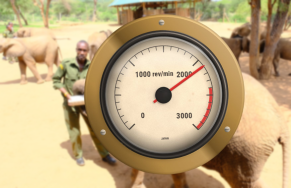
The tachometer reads 2100 rpm
